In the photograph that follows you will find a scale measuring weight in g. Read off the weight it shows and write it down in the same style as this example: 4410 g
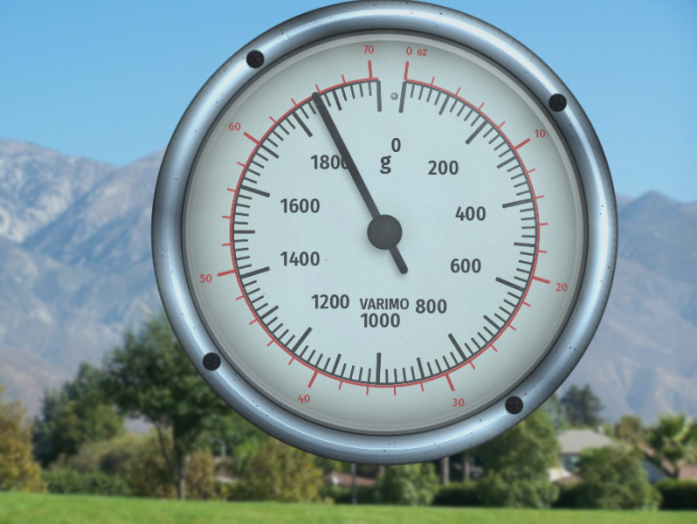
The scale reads 1860 g
